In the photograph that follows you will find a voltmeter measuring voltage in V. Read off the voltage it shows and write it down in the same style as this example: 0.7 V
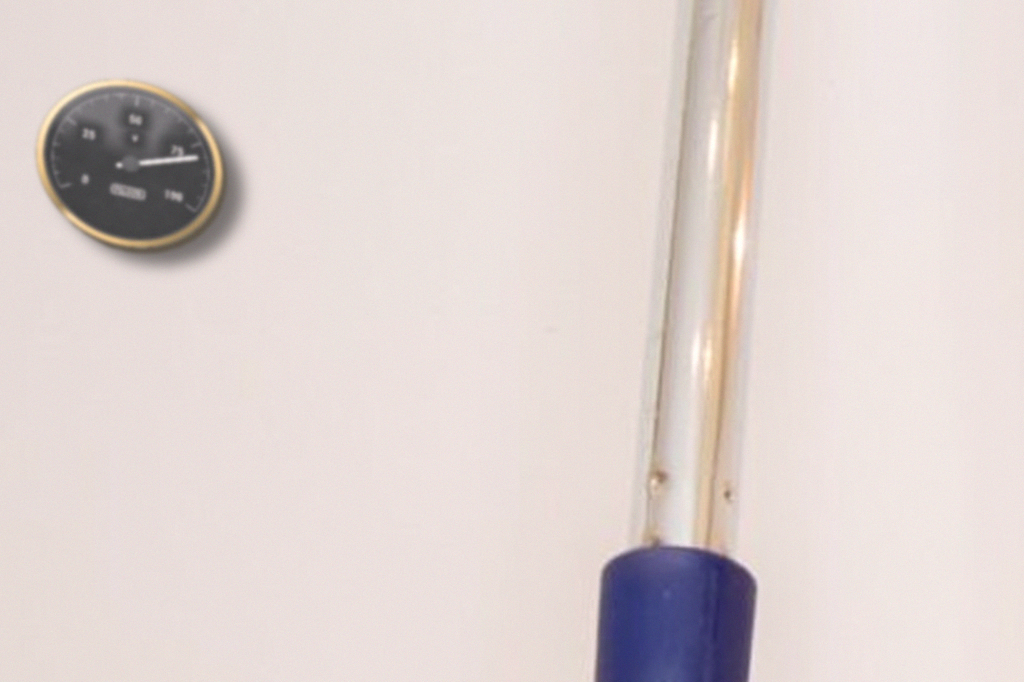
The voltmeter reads 80 V
